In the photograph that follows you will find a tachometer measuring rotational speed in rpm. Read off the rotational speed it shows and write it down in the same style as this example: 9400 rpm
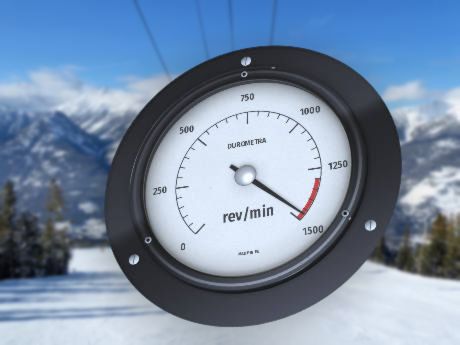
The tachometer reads 1475 rpm
